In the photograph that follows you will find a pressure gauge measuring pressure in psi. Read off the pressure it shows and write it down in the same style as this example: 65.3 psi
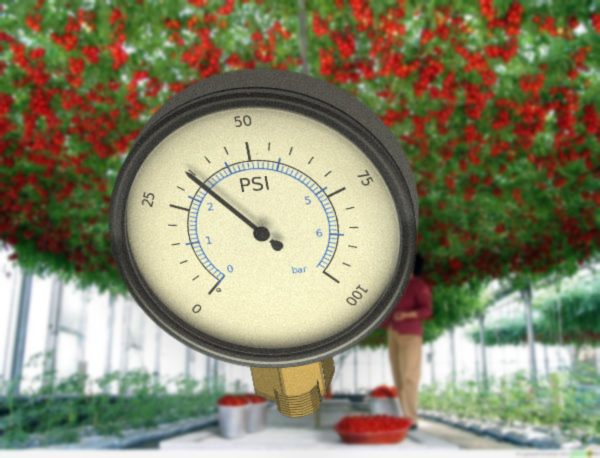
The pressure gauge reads 35 psi
